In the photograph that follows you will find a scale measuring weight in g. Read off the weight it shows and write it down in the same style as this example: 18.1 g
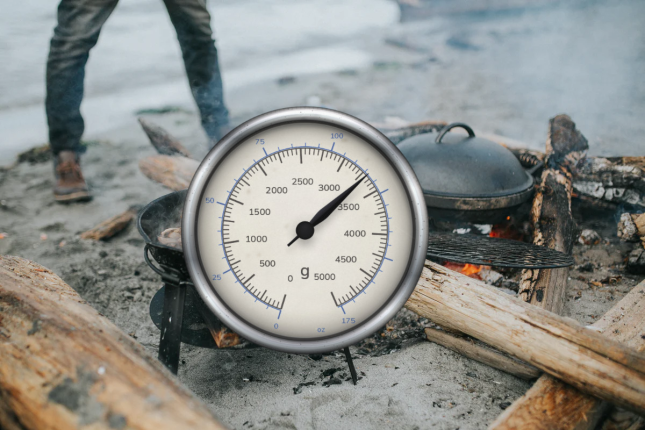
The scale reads 3300 g
